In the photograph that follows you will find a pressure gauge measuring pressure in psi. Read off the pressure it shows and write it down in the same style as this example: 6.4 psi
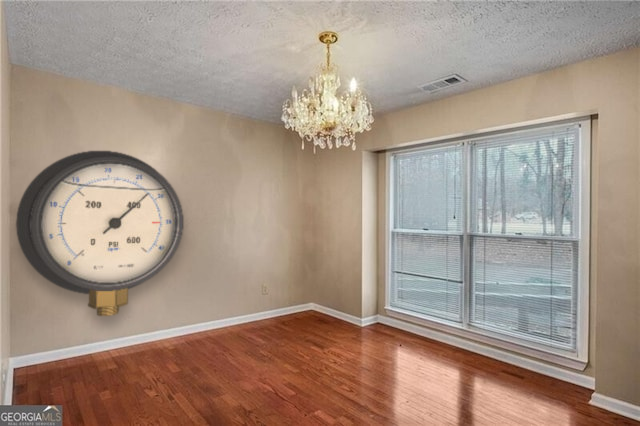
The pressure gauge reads 400 psi
